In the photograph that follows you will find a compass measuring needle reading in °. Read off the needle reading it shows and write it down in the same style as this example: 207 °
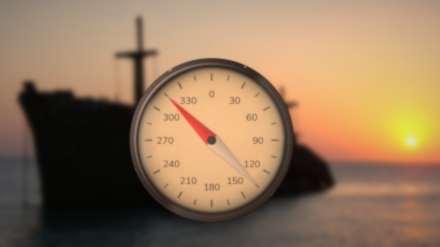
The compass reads 315 °
